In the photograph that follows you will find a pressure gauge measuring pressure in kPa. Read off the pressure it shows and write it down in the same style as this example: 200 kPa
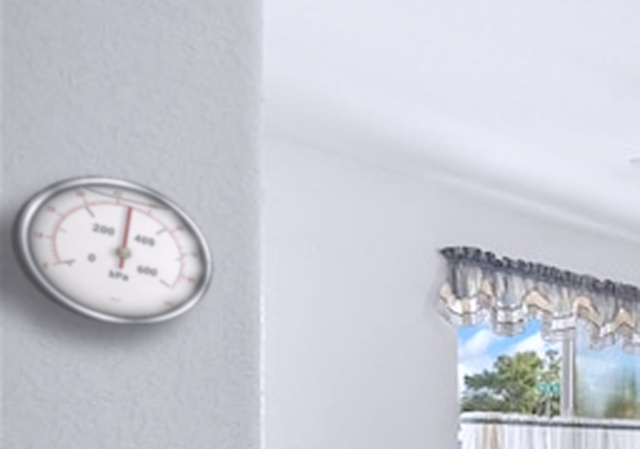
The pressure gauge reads 300 kPa
